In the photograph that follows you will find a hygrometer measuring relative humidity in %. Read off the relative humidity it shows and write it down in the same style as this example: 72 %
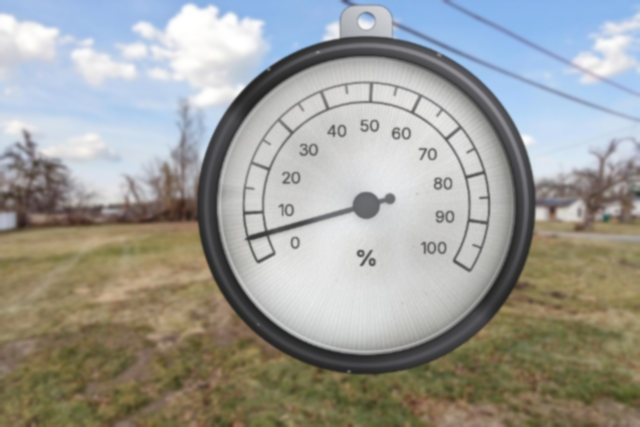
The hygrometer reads 5 %
